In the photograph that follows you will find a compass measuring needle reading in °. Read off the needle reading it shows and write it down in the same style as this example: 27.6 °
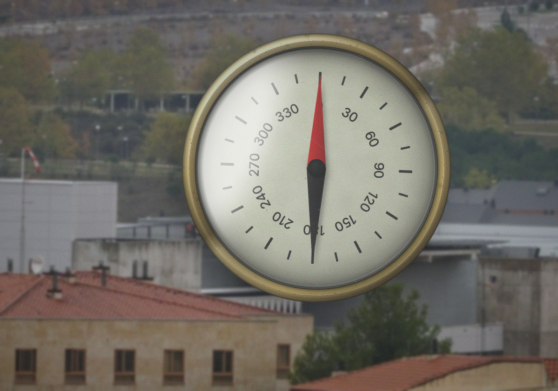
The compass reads 0 °
